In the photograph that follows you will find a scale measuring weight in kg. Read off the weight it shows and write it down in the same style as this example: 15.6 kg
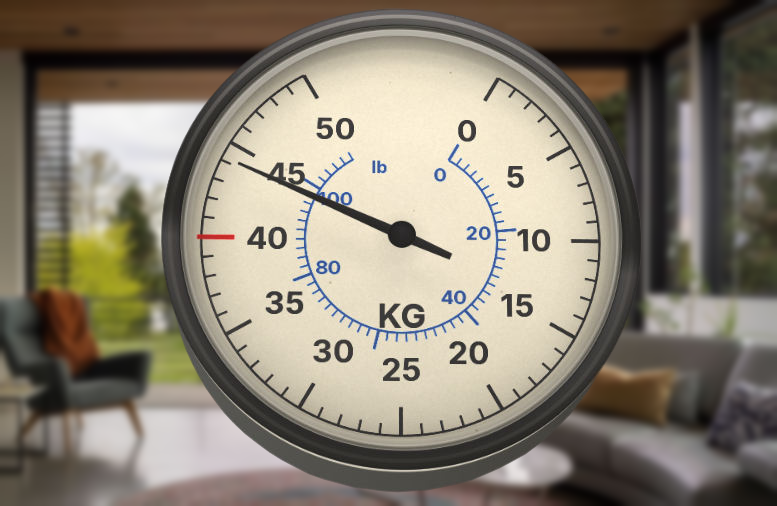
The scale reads 44 kg
